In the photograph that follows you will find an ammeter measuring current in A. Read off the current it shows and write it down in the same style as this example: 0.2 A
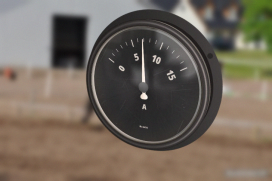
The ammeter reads 7 A
